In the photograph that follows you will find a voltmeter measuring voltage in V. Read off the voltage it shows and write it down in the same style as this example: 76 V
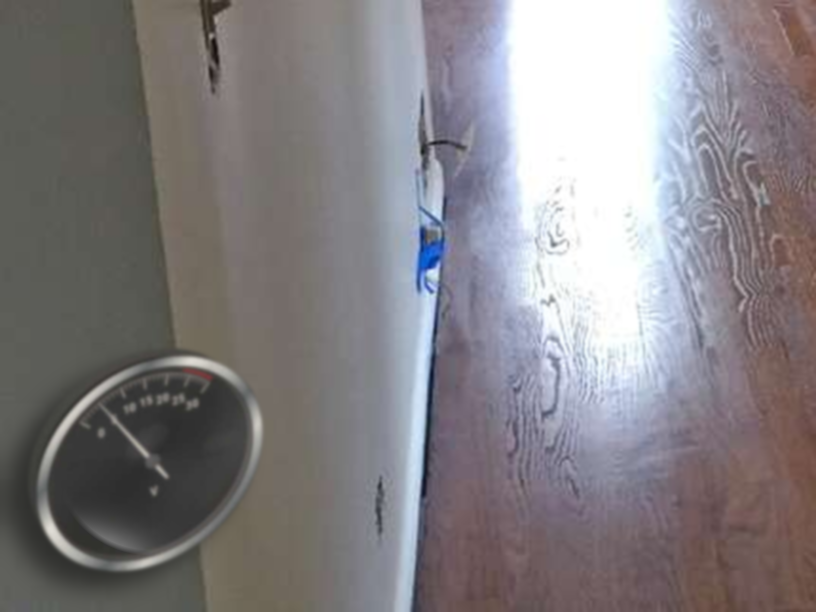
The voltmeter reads 5 V
